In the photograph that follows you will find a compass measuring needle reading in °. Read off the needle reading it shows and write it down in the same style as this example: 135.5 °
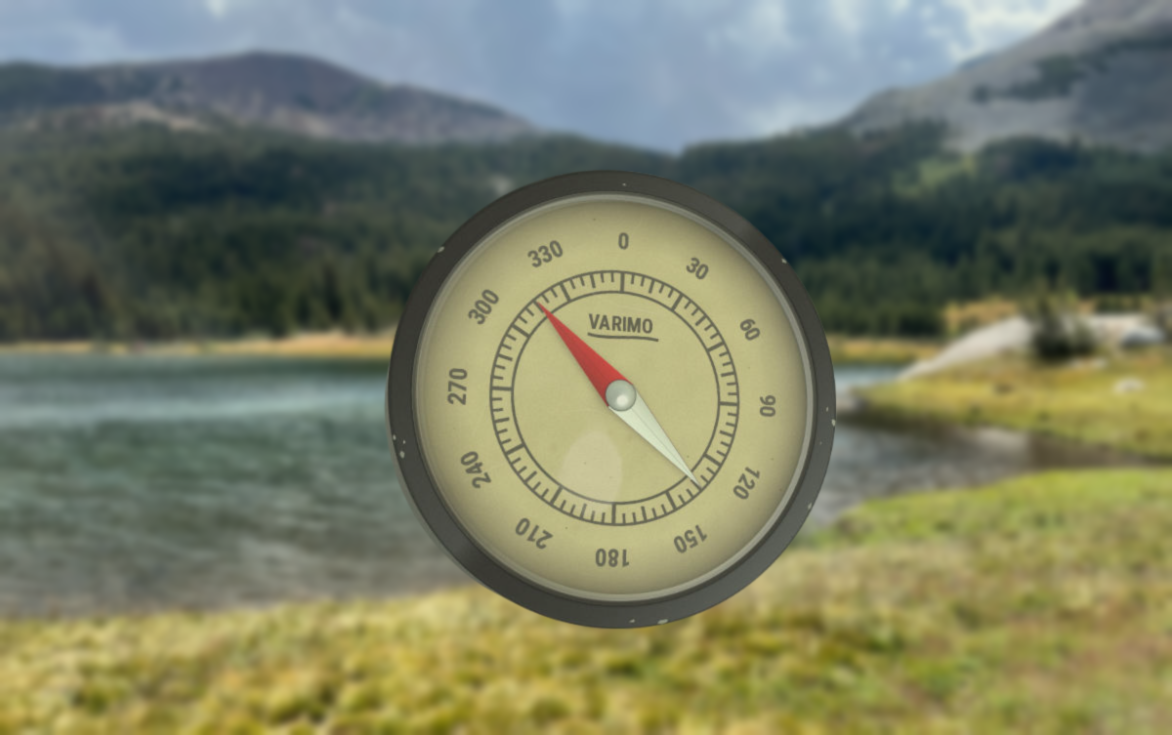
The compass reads 315 °
